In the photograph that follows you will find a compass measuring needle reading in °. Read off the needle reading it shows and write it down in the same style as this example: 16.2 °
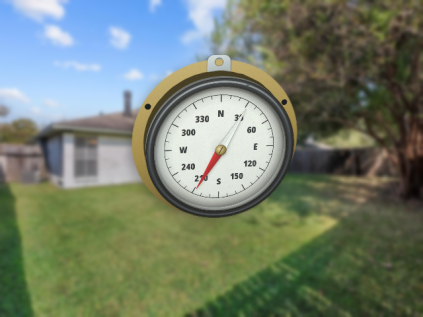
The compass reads 210 °
